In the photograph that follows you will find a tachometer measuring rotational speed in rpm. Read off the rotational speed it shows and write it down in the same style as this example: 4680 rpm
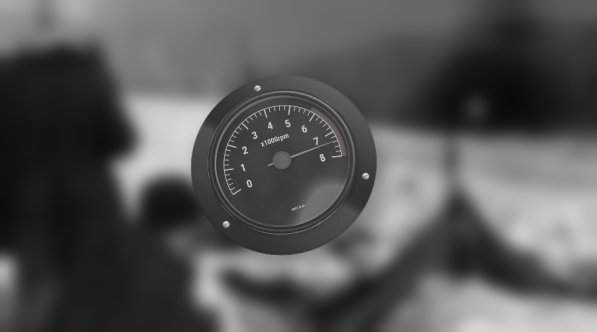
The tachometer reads 7400 rpm
